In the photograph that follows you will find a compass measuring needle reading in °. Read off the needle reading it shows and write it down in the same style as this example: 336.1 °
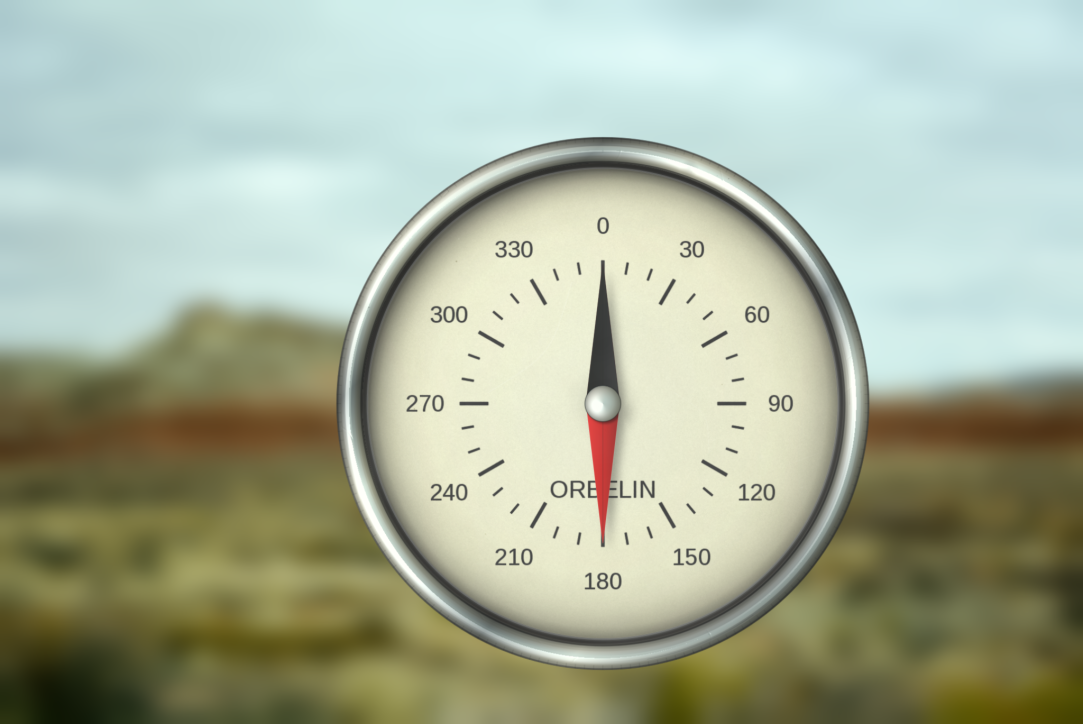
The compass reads 180 °
